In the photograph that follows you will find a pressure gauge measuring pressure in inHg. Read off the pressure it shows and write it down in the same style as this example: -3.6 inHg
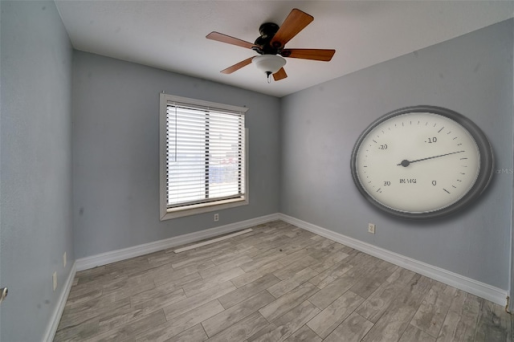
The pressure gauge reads -6 inHg
